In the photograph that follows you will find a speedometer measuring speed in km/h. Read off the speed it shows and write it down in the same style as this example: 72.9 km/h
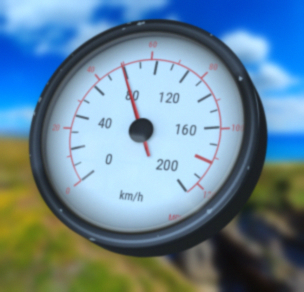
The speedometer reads 80 km/h
